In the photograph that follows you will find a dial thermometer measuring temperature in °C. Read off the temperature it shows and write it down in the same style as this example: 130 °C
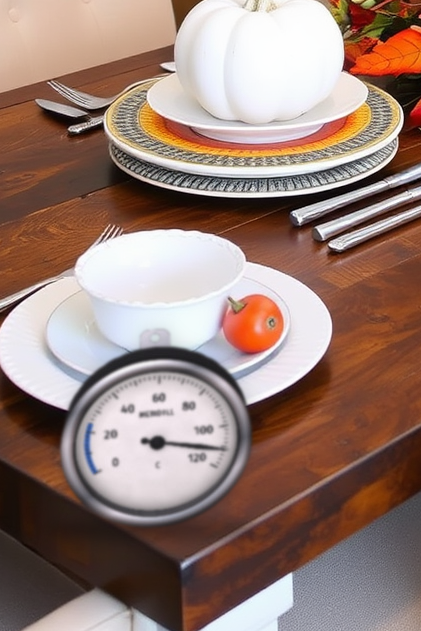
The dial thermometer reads 110 °C
